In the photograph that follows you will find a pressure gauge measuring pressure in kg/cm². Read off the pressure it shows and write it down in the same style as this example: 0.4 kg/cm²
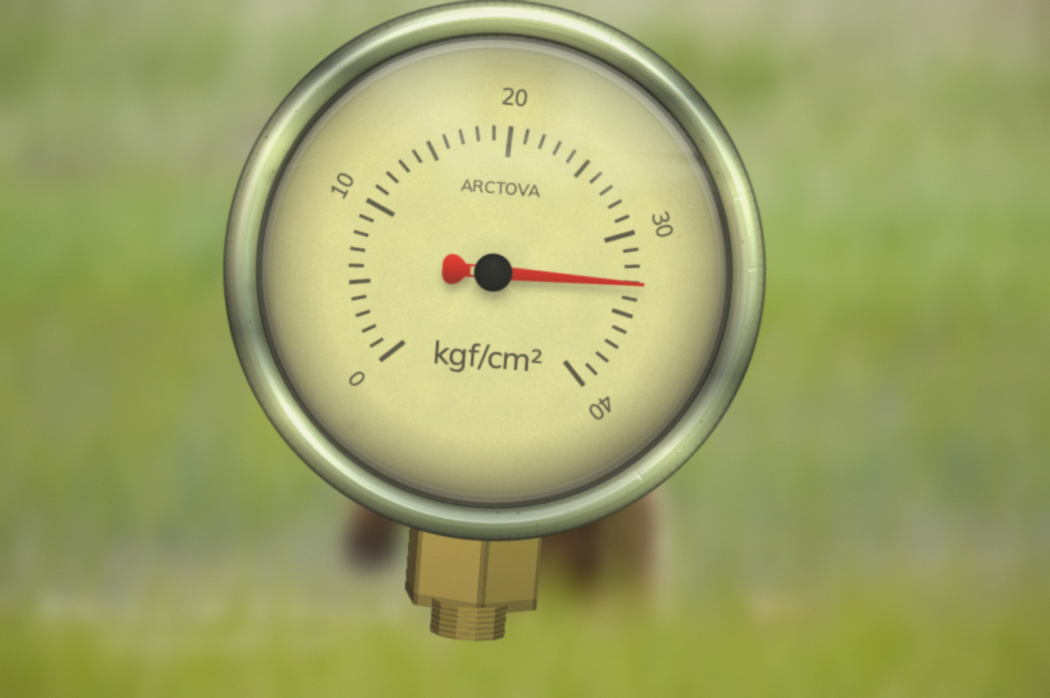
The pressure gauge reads 33 kg/cm²
